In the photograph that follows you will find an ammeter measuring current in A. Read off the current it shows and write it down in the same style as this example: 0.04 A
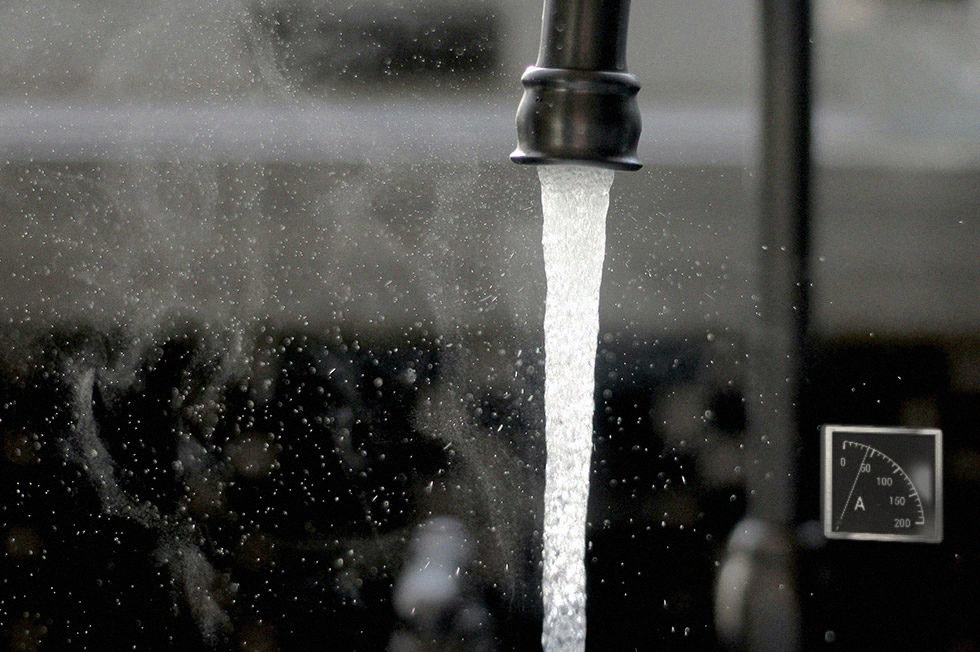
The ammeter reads 40 A
